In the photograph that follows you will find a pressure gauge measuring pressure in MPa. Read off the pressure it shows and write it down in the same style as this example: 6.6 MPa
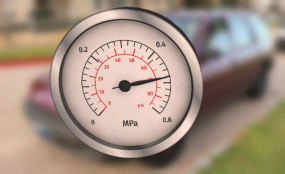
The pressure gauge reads 0.48 MPa
